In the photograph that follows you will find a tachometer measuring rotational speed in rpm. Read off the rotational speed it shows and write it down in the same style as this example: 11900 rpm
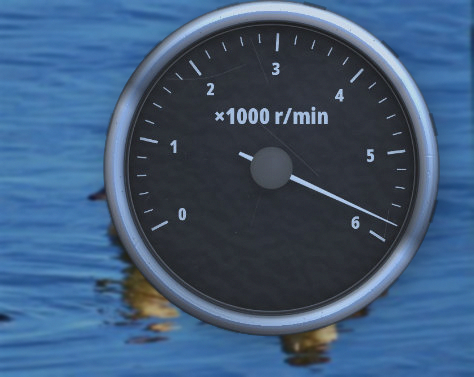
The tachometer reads 5800 rpm
